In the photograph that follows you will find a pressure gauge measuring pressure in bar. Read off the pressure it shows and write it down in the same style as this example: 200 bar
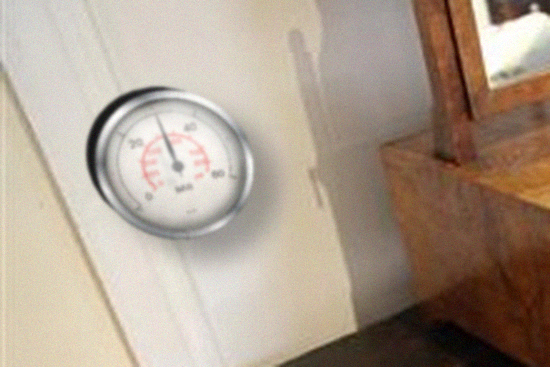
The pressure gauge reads 30 bar
